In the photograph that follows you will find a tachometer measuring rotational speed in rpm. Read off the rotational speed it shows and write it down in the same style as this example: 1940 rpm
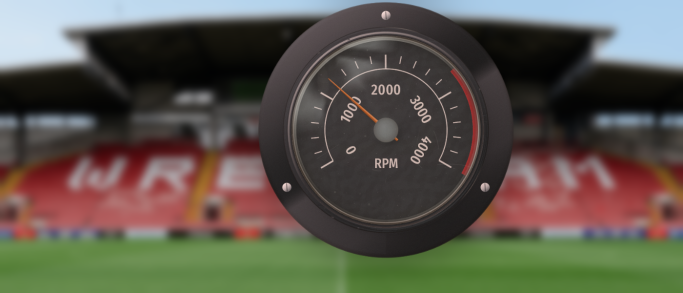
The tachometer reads 1200 rpm
